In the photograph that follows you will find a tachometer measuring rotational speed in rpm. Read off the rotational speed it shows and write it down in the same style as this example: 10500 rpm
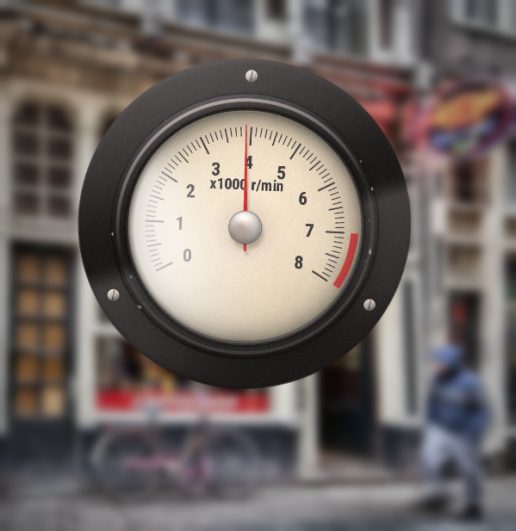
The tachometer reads 3900 rpm
